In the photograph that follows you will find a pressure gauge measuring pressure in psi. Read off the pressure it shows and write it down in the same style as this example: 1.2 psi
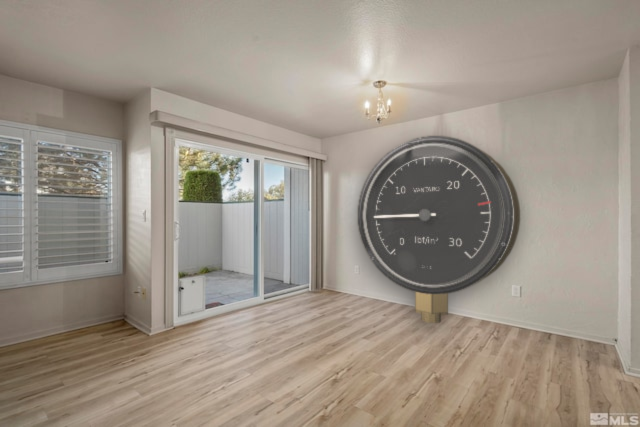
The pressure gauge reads 5 psi
